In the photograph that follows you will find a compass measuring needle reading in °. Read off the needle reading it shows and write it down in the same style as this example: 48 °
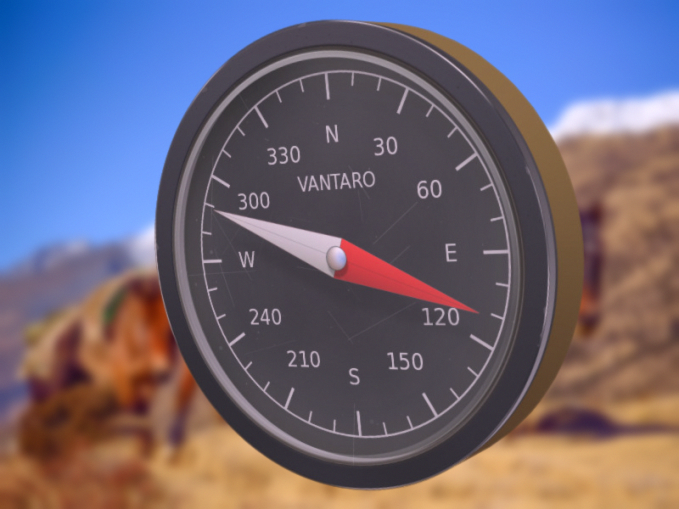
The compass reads 110 °
